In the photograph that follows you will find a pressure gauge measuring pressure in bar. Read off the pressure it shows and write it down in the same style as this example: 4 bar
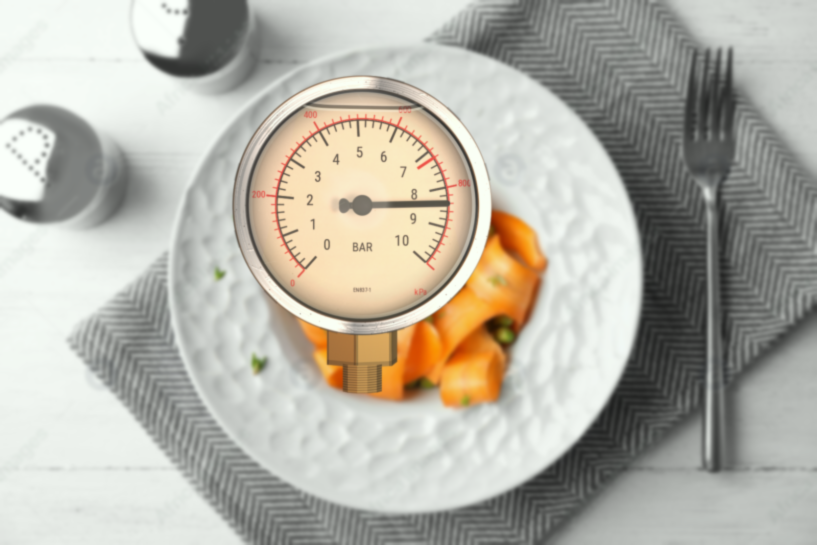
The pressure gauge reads 8.4 bar
